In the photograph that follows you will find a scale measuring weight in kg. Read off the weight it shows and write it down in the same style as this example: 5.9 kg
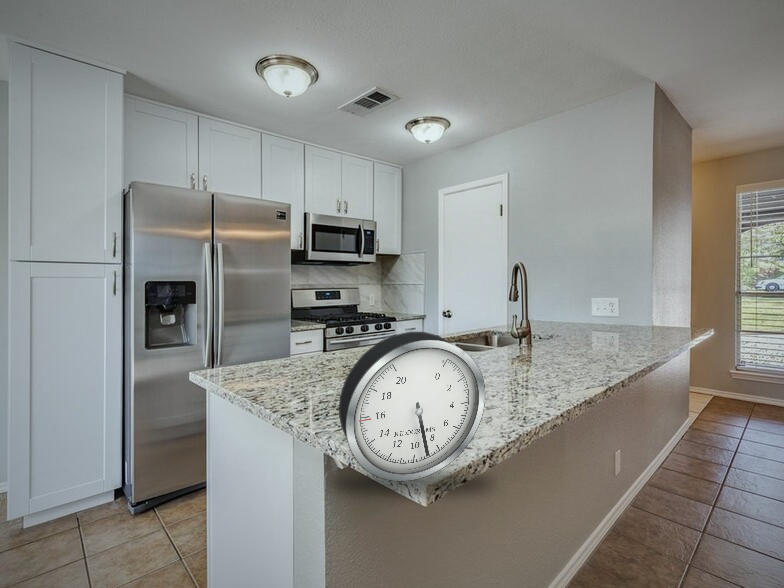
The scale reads 9 kg
